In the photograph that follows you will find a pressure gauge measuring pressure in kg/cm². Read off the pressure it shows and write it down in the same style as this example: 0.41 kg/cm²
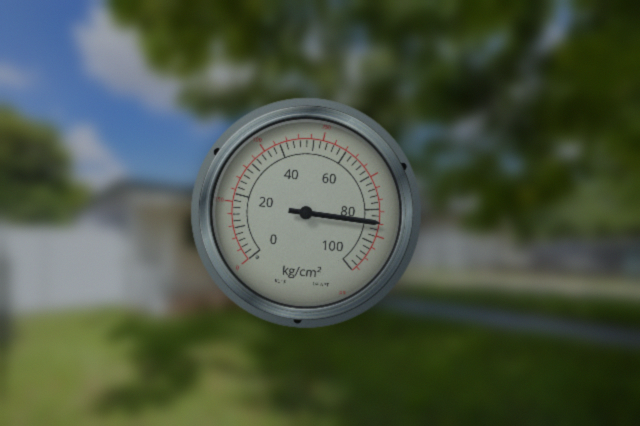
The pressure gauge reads 84 kg/cm²
